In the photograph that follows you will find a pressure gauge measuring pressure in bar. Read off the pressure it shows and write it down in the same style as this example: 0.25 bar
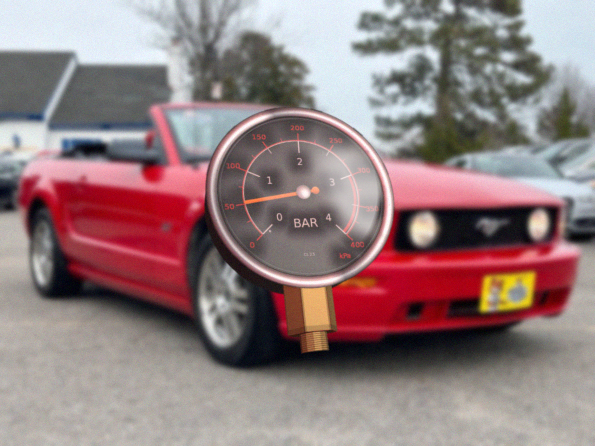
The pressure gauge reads 0.5 bar
